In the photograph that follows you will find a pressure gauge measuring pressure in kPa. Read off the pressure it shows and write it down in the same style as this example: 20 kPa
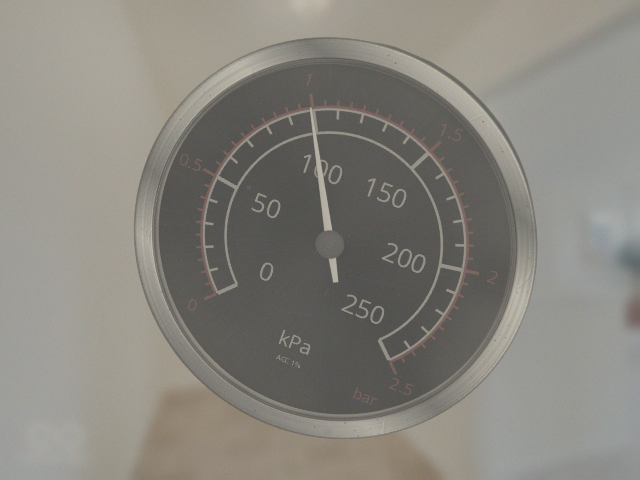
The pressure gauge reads 100 kPa
